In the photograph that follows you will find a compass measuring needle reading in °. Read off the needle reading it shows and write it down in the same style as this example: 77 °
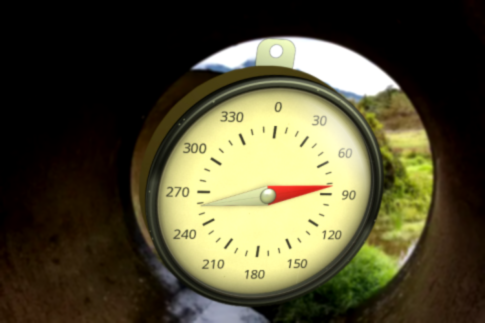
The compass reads 80 °
